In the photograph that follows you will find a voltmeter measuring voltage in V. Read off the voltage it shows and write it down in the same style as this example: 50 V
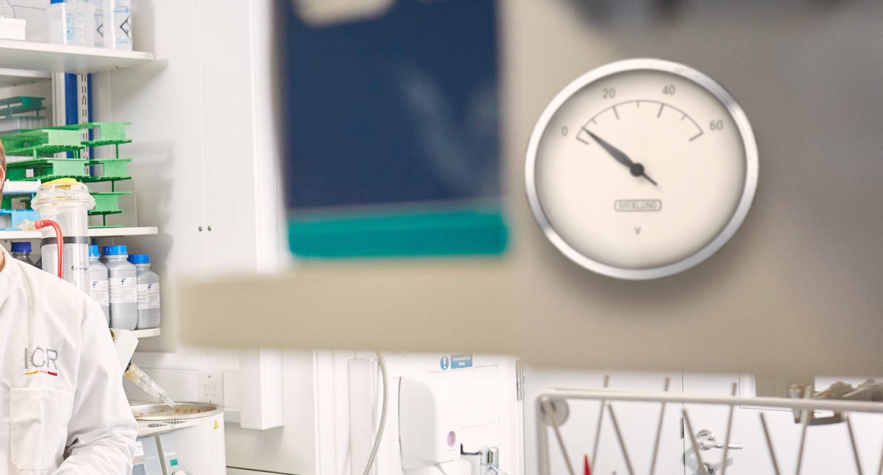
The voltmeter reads 5 V
